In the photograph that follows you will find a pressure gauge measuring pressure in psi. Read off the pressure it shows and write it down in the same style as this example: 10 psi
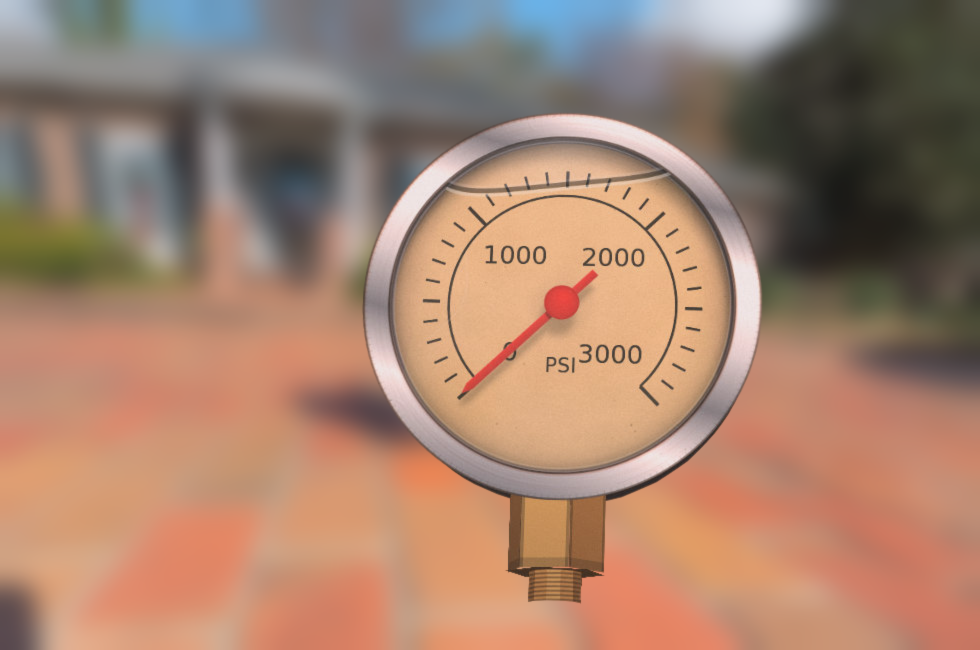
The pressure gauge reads 0 psi
